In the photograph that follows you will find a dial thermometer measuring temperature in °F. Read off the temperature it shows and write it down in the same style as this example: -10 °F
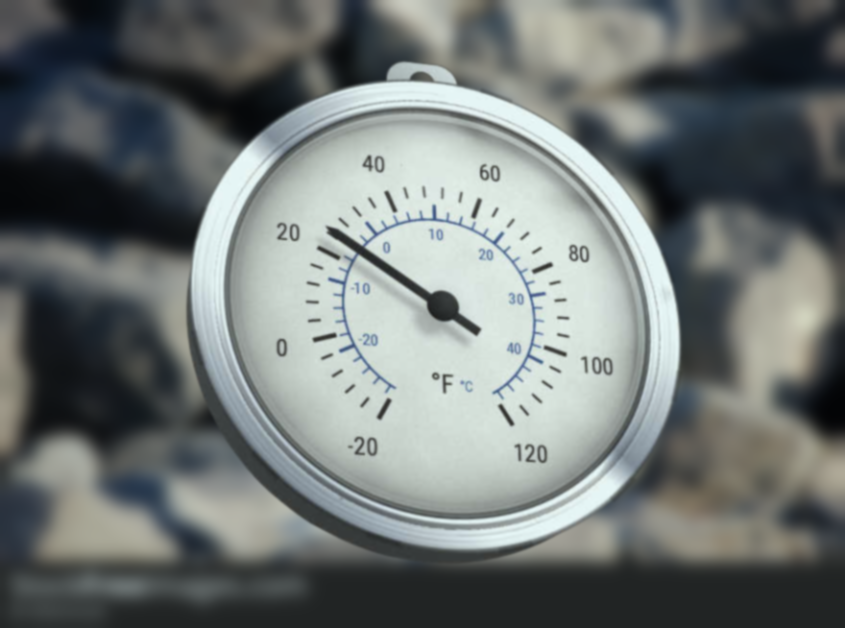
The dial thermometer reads 24 °F
